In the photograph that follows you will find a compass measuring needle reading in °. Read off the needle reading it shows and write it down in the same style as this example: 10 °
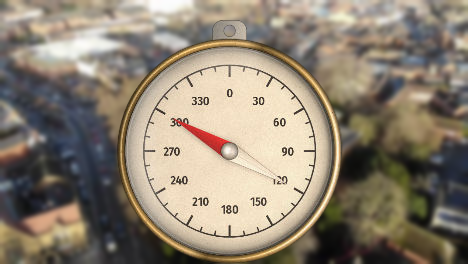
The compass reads 300 °
